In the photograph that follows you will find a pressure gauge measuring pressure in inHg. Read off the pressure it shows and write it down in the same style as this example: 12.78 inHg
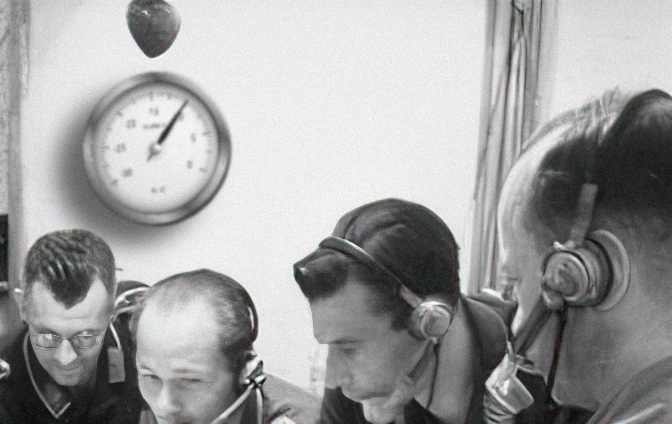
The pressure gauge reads -10 inHg
